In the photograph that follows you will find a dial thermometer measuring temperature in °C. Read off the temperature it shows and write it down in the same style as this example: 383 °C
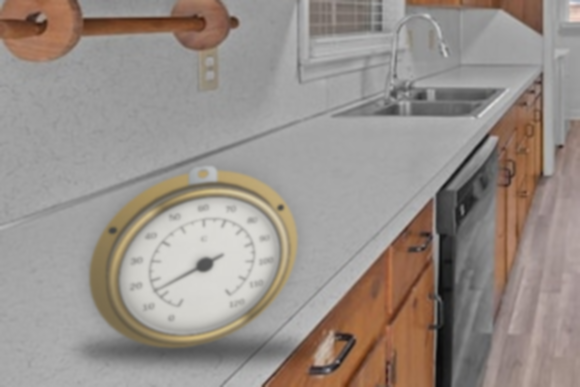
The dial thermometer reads 15 °C
